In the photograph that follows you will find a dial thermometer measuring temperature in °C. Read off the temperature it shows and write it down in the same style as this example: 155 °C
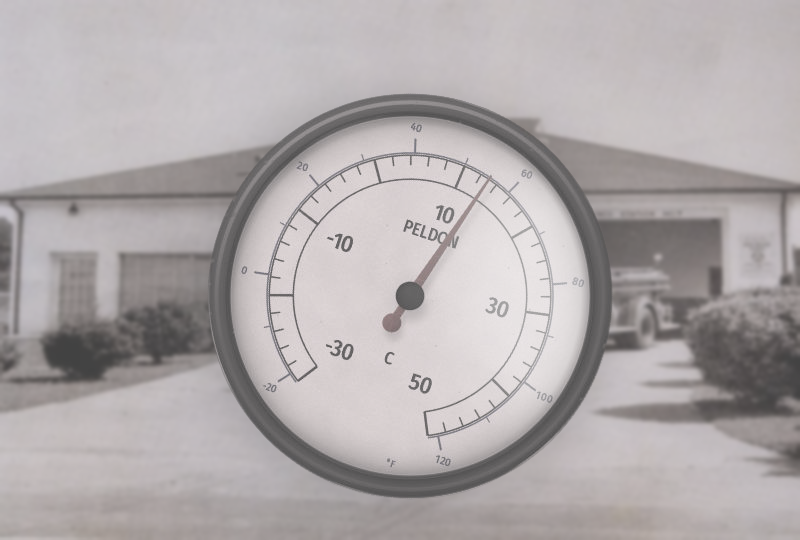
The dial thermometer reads 13 °C
